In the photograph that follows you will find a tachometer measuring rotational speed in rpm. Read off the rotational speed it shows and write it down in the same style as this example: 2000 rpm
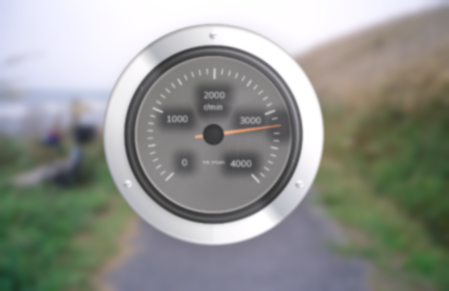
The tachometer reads 3200 rpm
